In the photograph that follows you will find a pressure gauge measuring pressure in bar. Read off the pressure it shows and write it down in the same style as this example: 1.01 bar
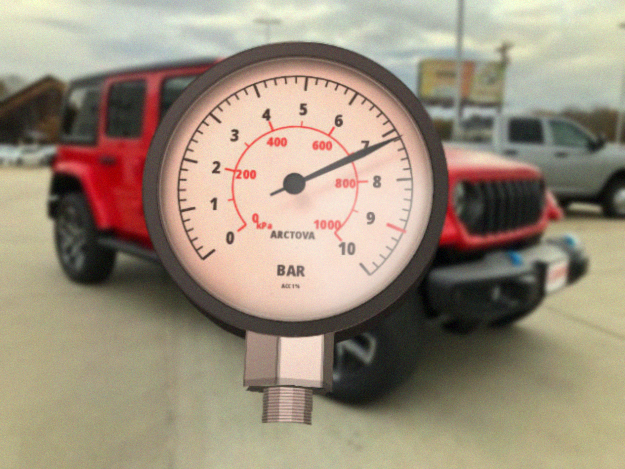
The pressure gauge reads 7.2 bar
